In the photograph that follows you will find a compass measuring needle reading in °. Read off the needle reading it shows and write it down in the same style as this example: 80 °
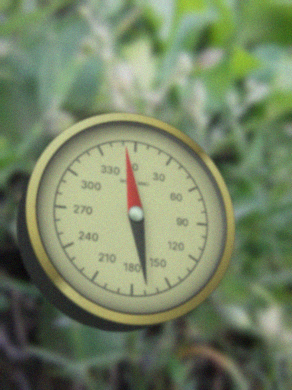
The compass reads 350 °
